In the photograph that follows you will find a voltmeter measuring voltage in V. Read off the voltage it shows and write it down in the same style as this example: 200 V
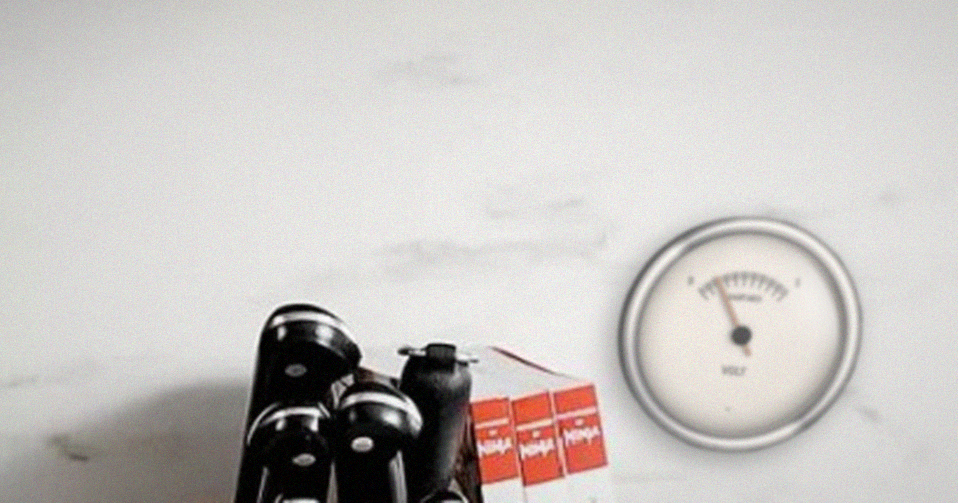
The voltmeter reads 1 V
